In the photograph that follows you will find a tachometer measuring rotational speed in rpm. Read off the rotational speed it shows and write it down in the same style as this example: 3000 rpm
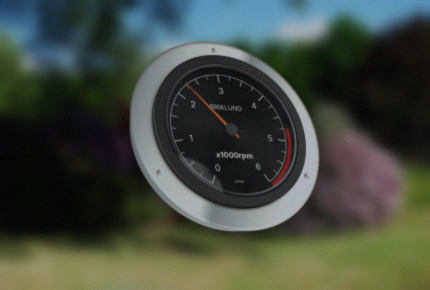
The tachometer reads 2250 rpm
